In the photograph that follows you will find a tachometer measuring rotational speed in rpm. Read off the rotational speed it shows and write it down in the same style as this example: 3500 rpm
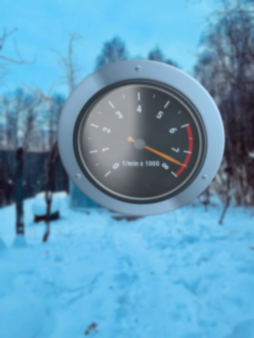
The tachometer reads 7500 rpm
